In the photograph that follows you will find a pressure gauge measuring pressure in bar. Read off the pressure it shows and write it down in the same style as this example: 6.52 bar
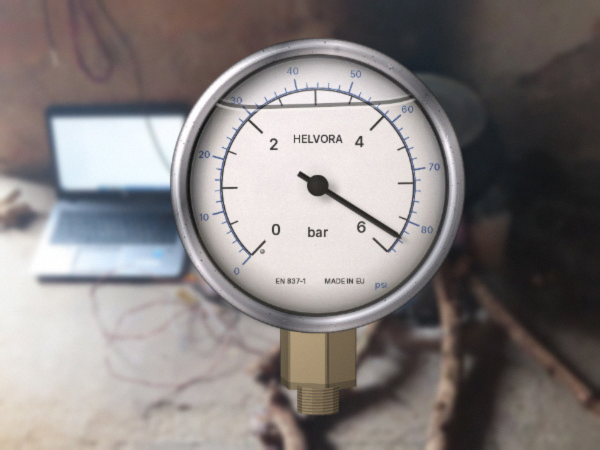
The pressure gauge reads 5.75 bar
